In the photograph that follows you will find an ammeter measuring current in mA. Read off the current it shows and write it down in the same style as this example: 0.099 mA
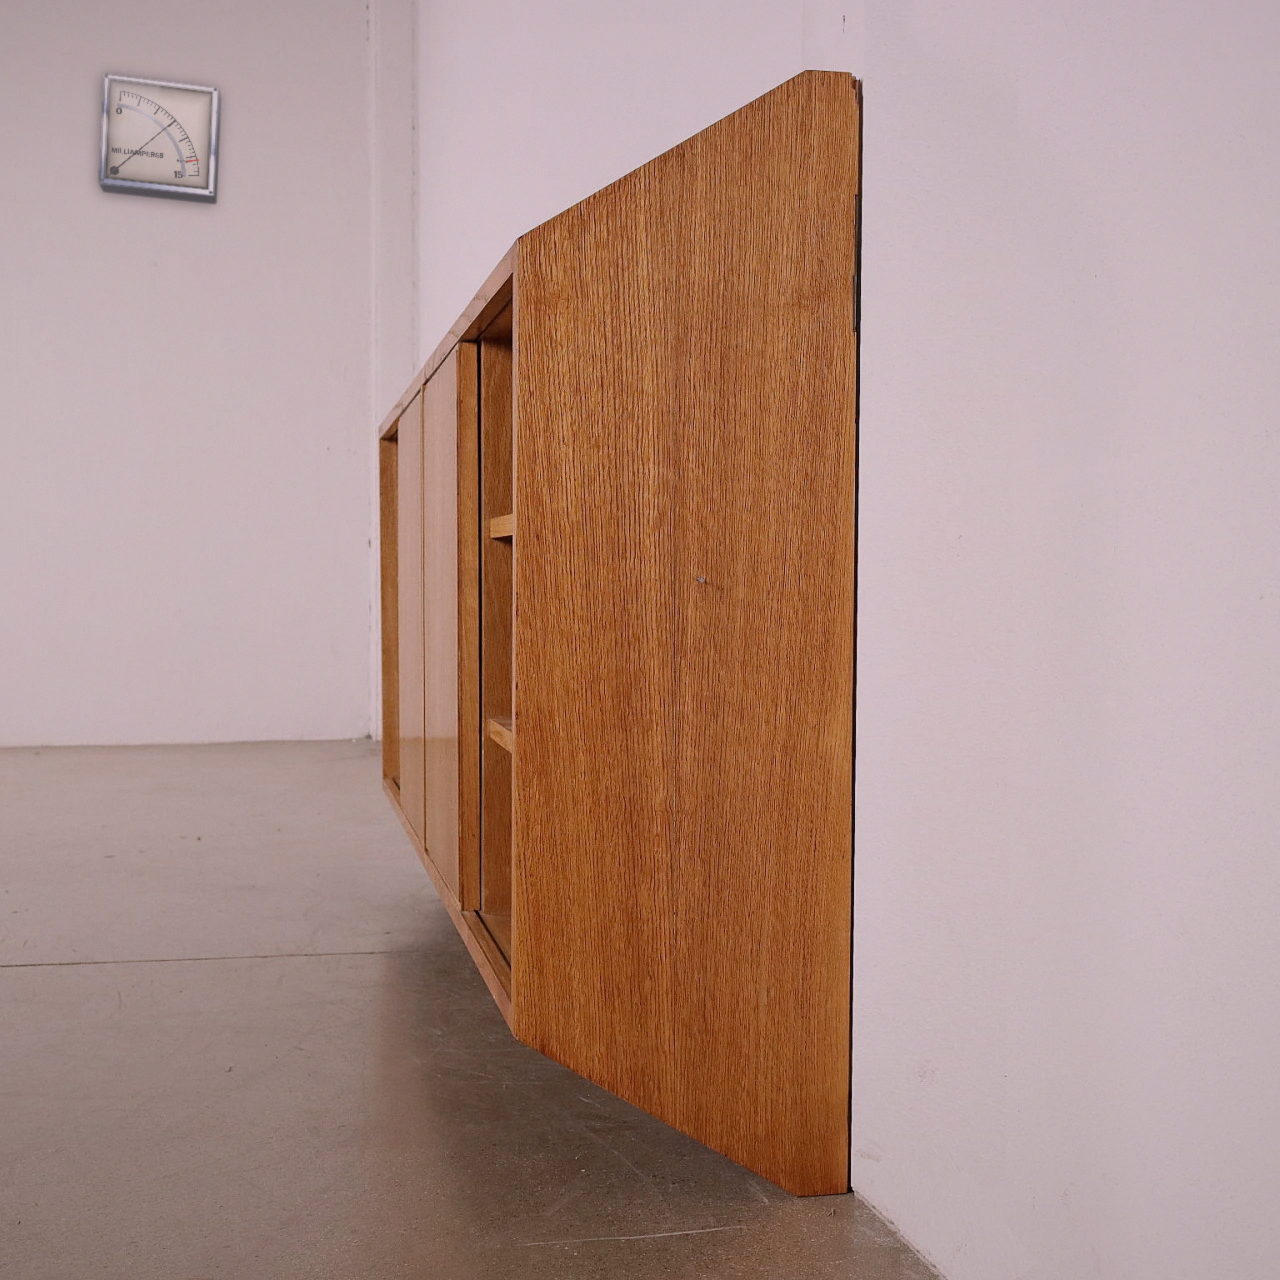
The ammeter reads 7.5 mA
